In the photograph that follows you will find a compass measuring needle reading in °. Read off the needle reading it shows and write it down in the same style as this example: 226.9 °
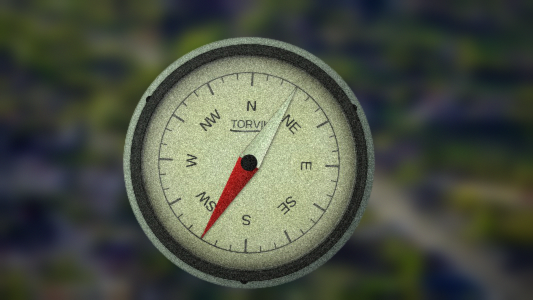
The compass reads 210 °
